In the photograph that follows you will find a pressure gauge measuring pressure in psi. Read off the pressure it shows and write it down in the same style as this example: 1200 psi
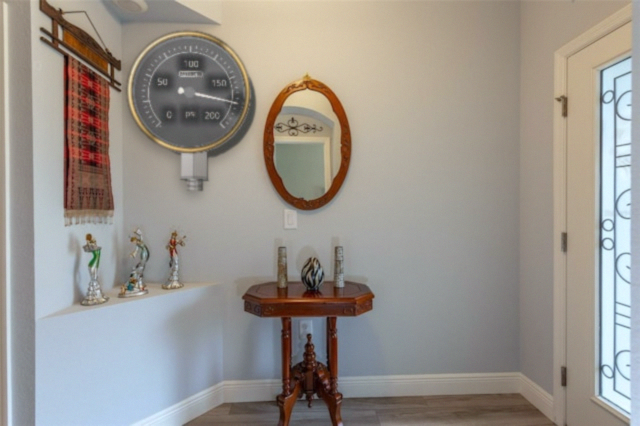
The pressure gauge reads 175 psi
